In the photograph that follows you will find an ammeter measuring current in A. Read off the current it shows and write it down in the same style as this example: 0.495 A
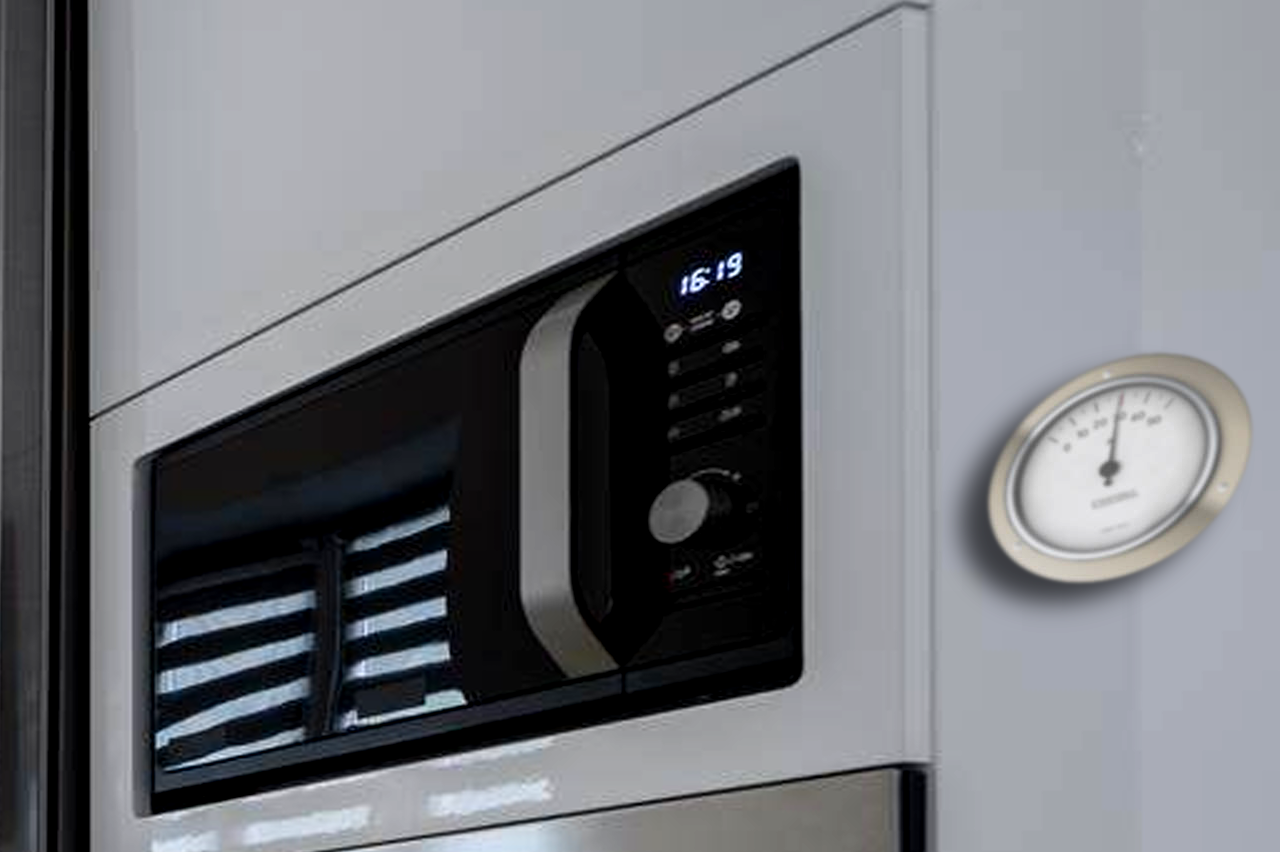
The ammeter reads 30 A
